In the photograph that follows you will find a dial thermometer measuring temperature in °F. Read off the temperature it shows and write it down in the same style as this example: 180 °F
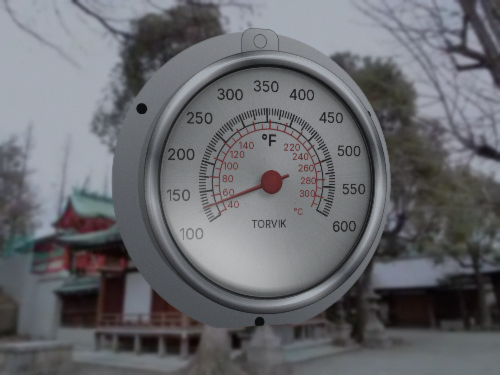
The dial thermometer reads 125 °F
